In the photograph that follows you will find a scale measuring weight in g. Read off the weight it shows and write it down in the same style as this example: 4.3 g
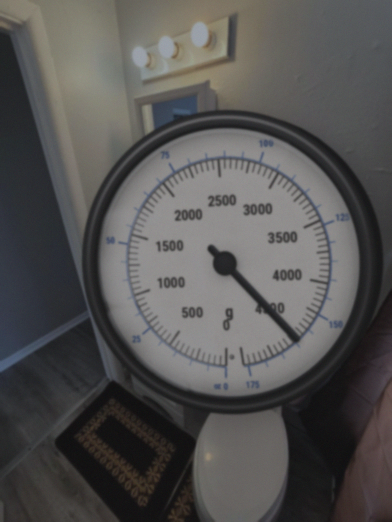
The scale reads 4500 g
